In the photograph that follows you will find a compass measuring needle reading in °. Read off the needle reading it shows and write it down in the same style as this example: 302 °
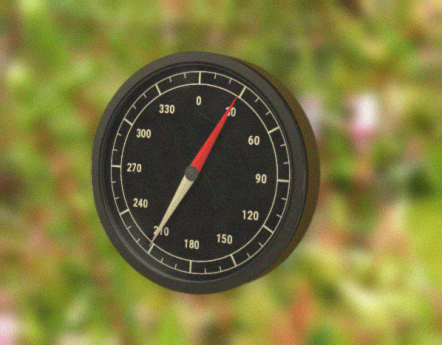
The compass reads 30 °
